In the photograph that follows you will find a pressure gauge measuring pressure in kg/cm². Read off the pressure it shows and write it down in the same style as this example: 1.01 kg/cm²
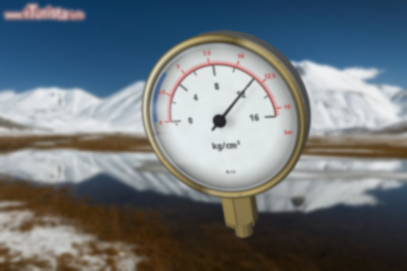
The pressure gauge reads 12 kg/cm²
